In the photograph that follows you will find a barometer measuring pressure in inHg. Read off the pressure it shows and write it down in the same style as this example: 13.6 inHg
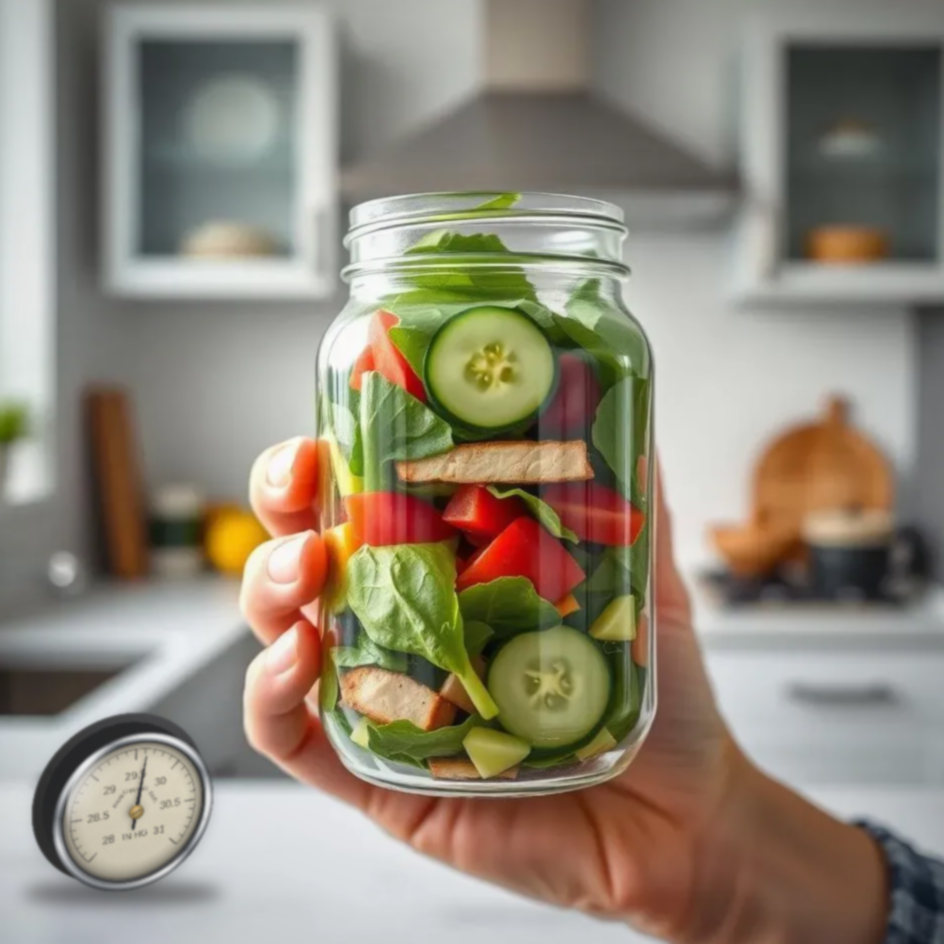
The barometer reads 29.6 inHg
